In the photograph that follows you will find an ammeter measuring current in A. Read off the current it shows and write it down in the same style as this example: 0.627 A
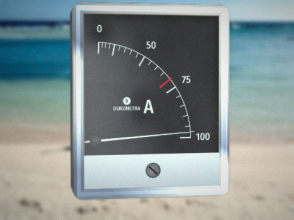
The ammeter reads 97.5 A
